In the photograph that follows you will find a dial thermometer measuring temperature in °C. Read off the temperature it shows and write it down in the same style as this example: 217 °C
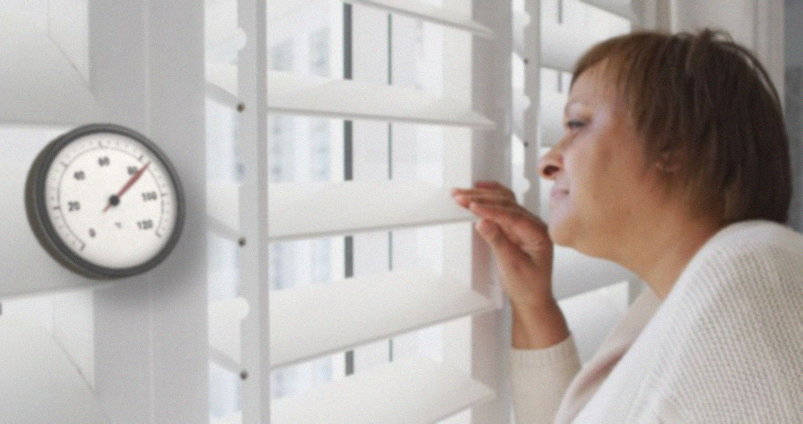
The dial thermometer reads 84 °C
